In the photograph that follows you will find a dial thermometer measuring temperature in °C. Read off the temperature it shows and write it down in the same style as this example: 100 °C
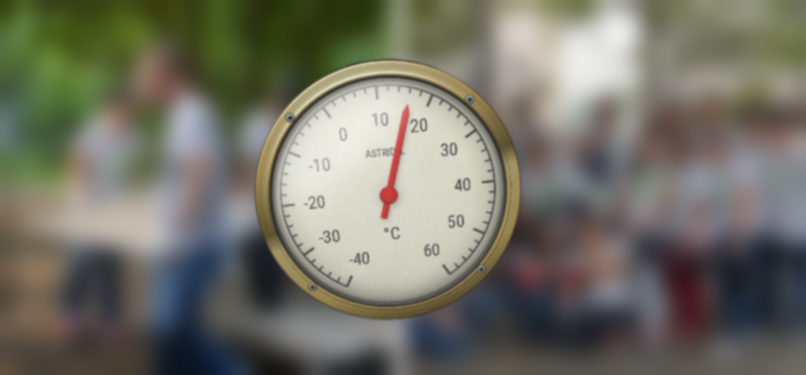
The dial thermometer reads 16 °C
